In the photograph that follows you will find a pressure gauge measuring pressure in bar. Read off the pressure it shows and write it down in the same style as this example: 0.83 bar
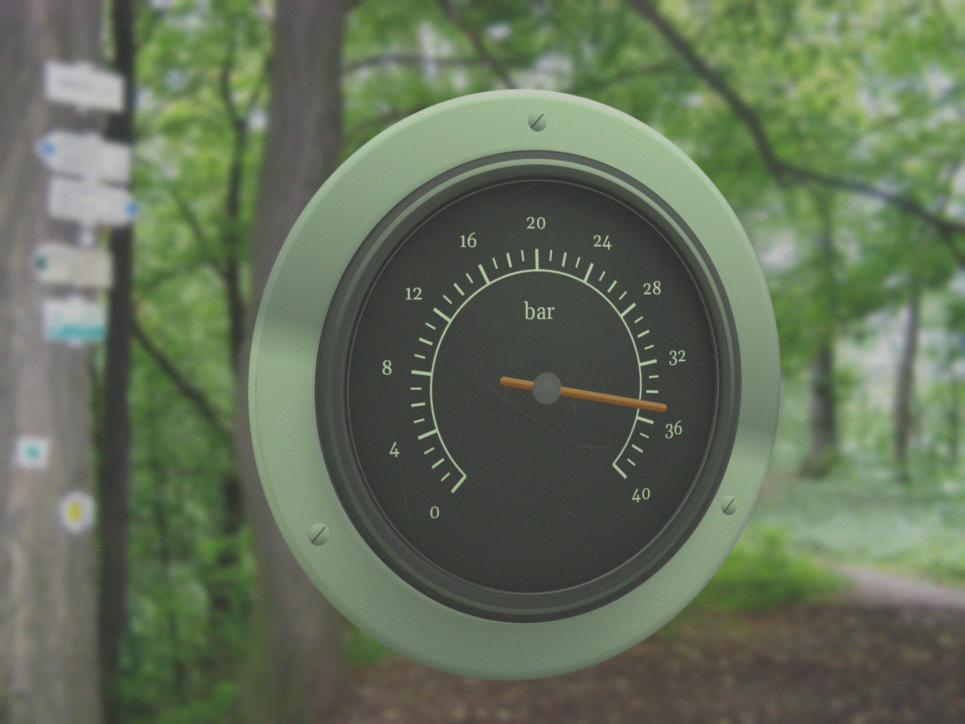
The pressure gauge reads 35 bar
